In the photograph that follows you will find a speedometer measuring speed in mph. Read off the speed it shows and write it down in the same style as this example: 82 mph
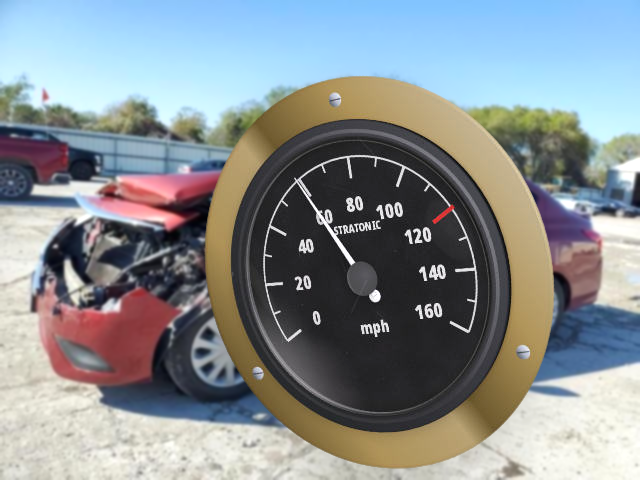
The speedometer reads 60 mph
